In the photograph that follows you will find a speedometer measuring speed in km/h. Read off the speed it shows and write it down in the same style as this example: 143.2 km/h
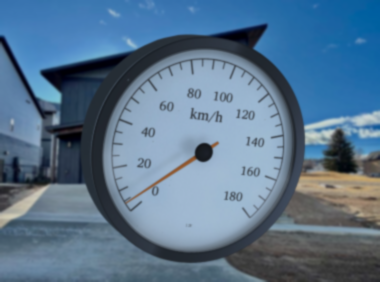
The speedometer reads 5 km/h
